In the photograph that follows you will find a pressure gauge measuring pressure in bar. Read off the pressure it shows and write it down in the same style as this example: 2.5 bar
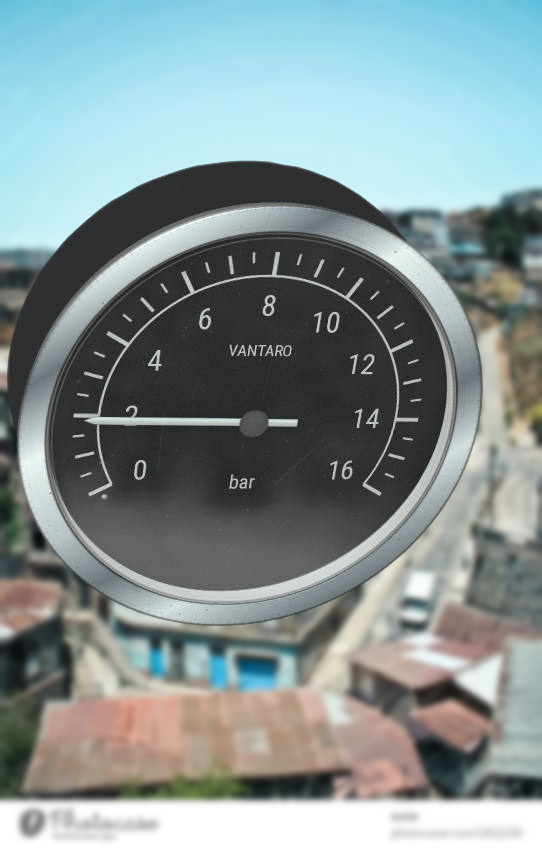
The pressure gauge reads 2 bar
